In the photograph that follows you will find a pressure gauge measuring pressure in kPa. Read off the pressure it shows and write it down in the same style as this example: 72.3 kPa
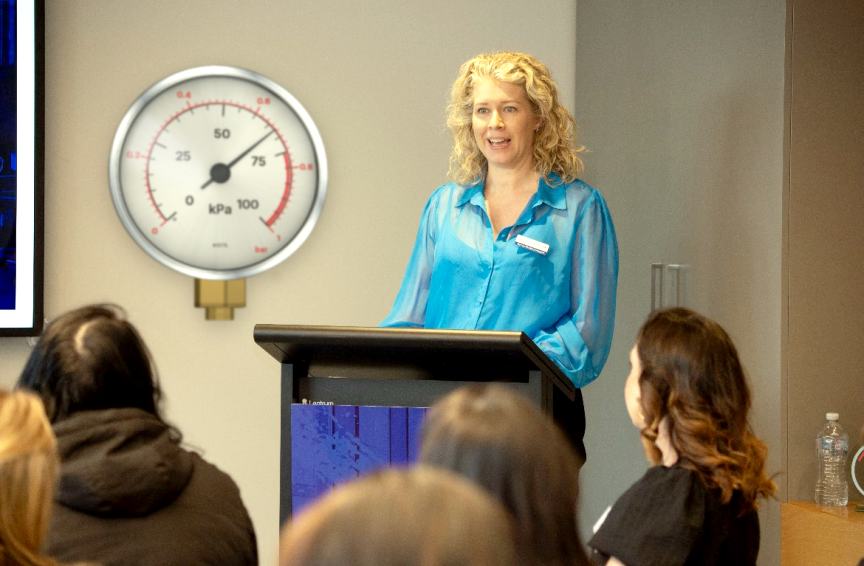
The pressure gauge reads 67.5 kPa
